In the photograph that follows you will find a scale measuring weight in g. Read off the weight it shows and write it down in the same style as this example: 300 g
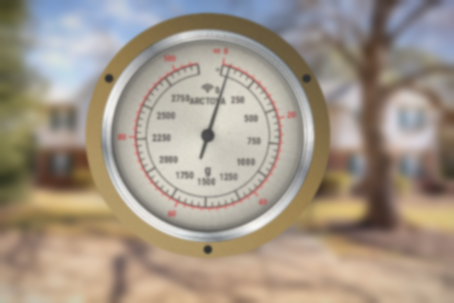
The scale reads 50 g
